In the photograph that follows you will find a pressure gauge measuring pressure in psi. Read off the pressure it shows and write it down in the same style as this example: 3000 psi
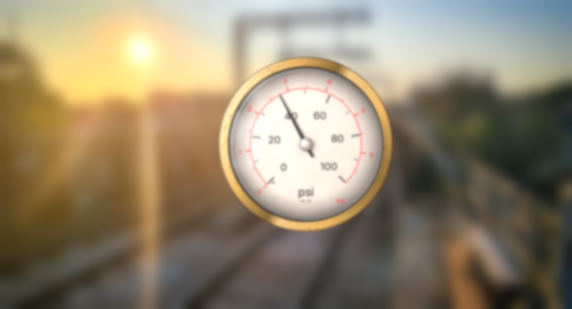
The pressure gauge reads 40 psi
